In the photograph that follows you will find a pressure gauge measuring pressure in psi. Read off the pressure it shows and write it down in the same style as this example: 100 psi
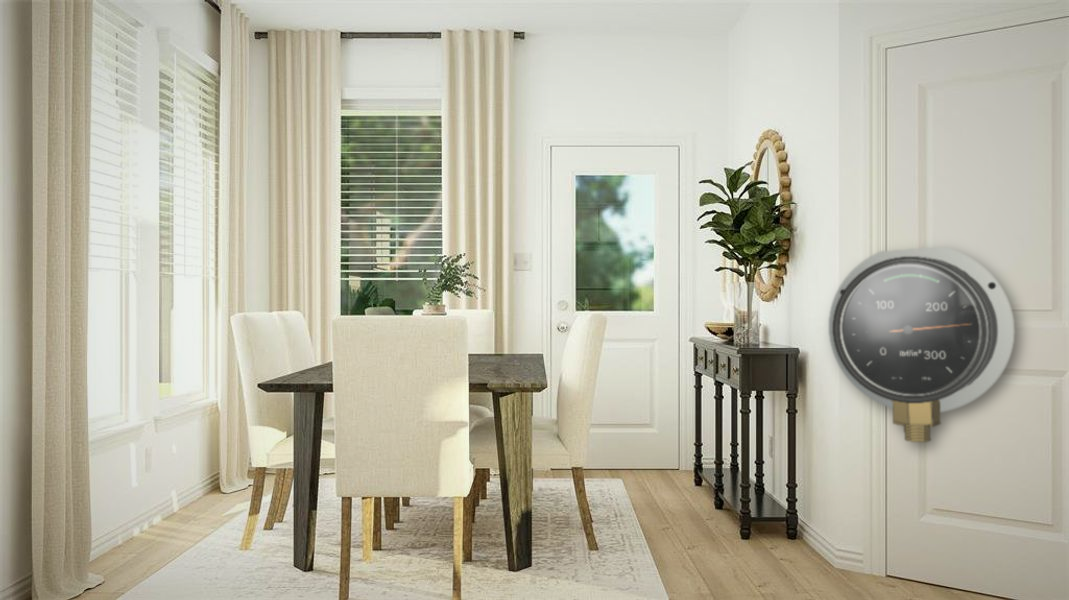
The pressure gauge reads 240 psi
